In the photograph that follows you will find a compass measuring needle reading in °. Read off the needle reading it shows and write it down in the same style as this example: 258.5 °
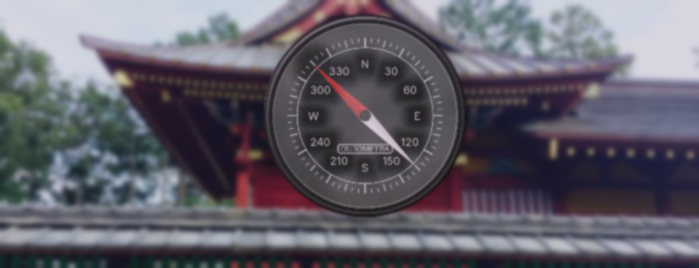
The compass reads 315 °
